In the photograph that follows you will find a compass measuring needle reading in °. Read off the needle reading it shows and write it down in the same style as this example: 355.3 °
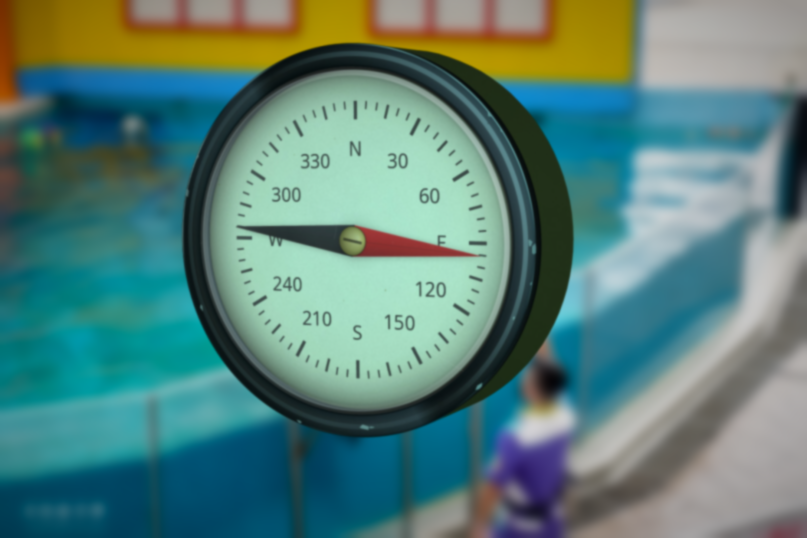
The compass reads 95 °
